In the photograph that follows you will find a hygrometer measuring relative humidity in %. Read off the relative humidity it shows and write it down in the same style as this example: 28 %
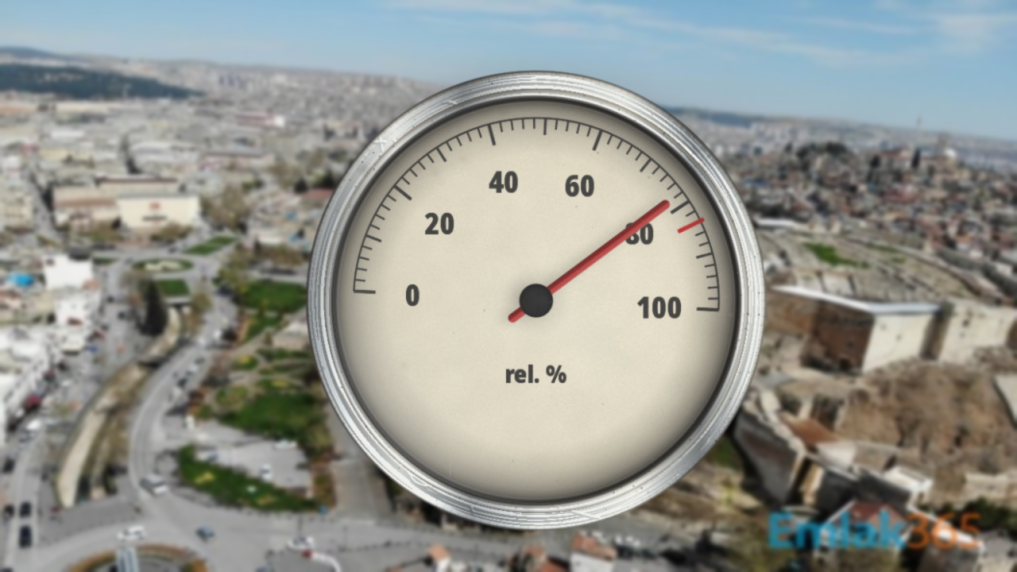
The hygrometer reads 78 %
